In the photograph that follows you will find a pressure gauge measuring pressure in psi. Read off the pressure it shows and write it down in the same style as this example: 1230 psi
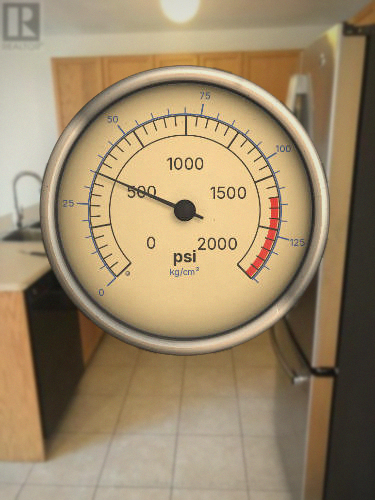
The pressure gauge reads 500 psi
